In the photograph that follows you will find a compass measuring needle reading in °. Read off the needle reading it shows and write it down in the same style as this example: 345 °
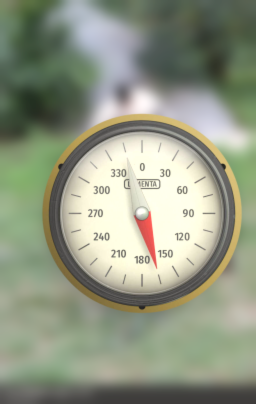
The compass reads 165 °
